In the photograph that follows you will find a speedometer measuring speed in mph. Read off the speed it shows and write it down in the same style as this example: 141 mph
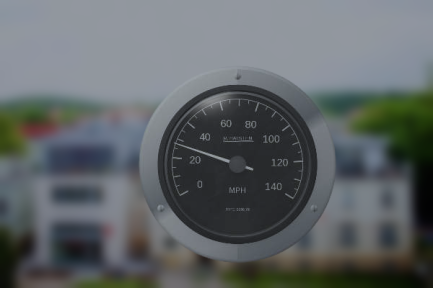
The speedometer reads 27.5 mph
